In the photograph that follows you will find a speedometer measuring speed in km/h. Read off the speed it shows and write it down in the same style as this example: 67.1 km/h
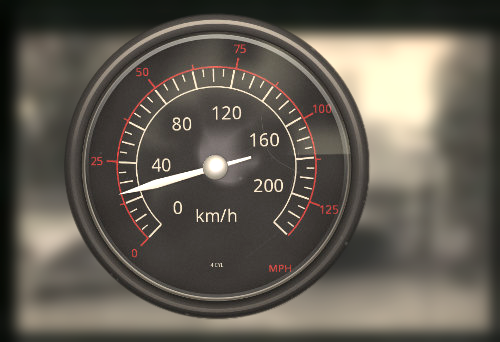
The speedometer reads 25 km/h
